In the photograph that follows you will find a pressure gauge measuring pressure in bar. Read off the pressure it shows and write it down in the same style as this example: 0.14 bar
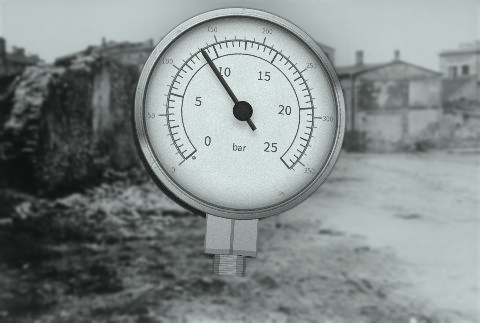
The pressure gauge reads 9 bar
